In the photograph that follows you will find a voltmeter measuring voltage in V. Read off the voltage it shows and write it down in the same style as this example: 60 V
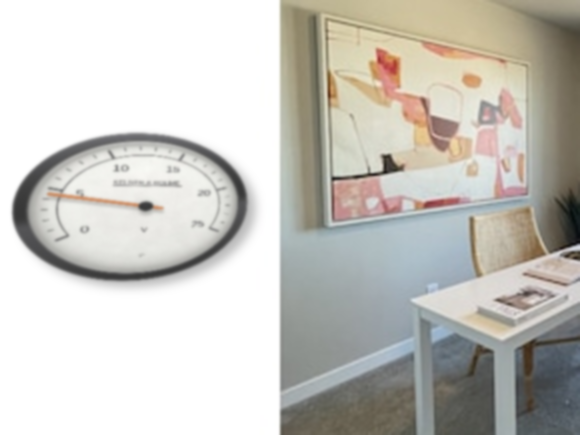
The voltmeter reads 4.5 V
